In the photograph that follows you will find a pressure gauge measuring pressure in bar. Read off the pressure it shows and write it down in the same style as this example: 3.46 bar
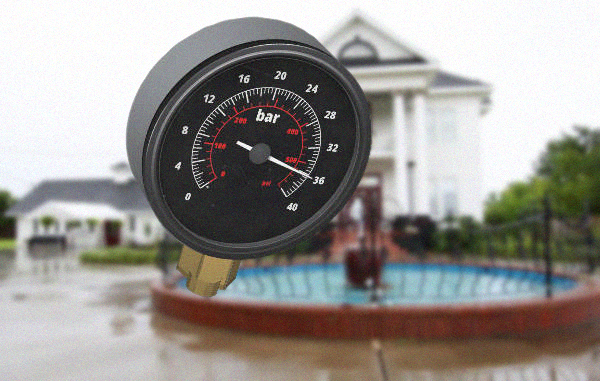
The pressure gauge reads 36 bar
